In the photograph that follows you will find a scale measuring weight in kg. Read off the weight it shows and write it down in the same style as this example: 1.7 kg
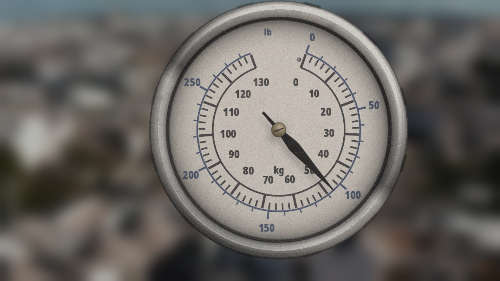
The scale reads 48 kg
